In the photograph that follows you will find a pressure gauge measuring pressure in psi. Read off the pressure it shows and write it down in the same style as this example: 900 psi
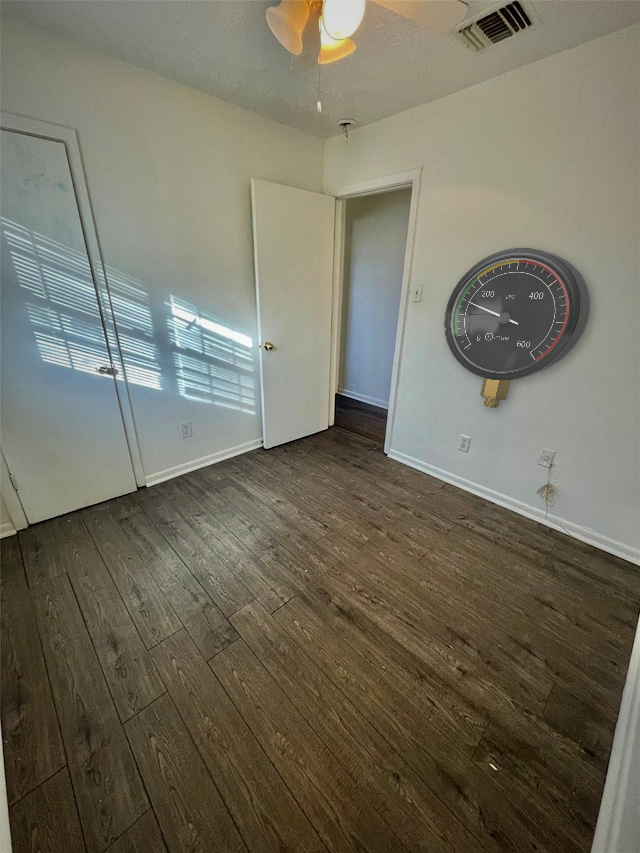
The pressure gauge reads 140 psi
